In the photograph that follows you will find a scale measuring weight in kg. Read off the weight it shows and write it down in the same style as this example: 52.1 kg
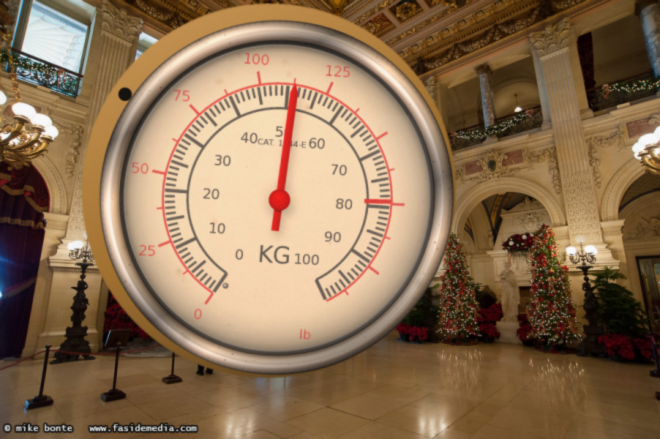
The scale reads 51 kg
